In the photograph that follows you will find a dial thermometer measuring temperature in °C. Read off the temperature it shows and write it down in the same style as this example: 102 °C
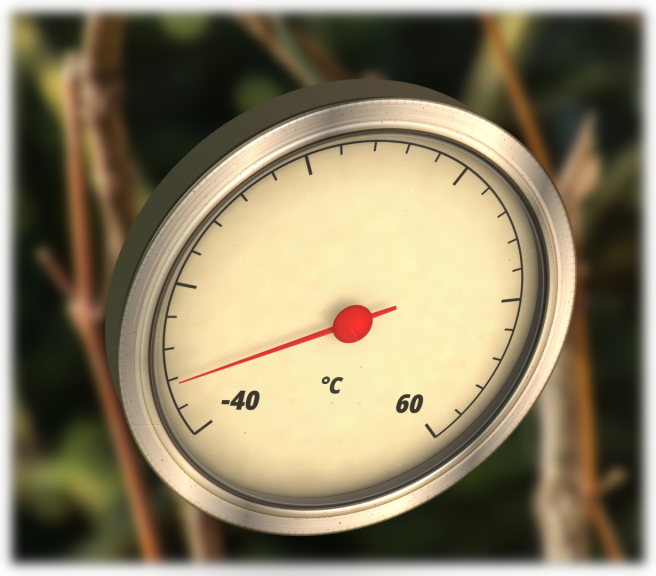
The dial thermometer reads -32 °C
